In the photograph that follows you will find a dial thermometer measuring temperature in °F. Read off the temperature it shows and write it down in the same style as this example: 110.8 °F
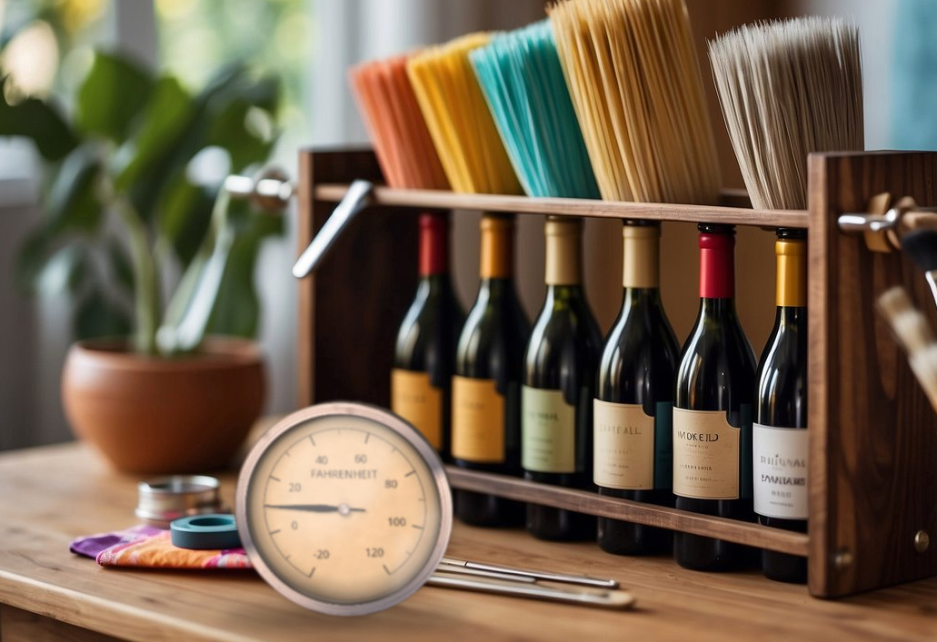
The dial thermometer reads 10 °F
